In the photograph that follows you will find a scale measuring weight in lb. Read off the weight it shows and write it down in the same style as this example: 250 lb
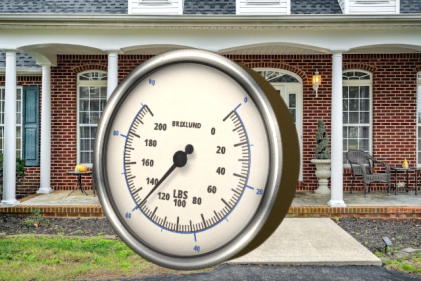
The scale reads 130 lb
